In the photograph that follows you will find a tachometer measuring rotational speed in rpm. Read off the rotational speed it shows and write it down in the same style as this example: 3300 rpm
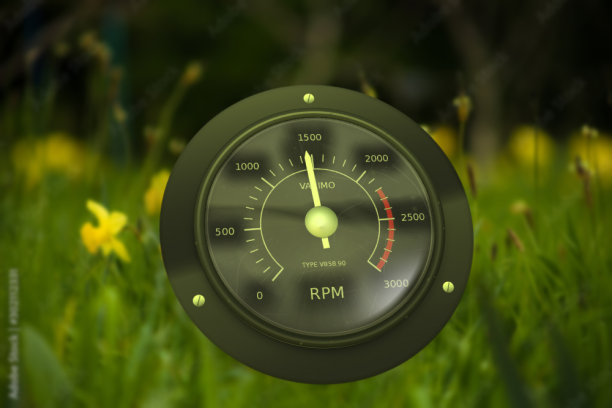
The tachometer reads 1450 rpm
